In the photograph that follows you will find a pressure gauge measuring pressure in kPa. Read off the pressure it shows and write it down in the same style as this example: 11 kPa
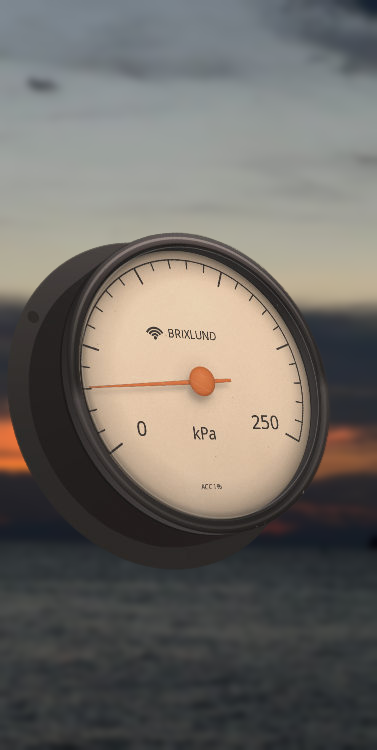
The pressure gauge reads 30 kPa
